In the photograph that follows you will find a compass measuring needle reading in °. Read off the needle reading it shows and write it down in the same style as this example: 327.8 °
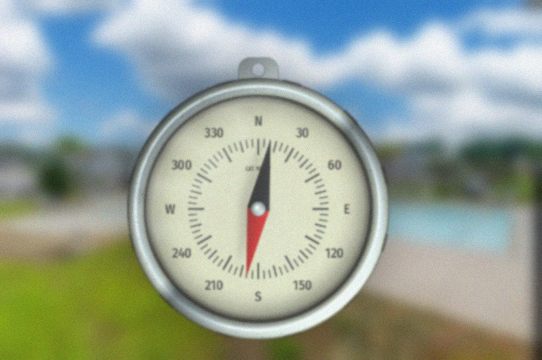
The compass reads 190 °
